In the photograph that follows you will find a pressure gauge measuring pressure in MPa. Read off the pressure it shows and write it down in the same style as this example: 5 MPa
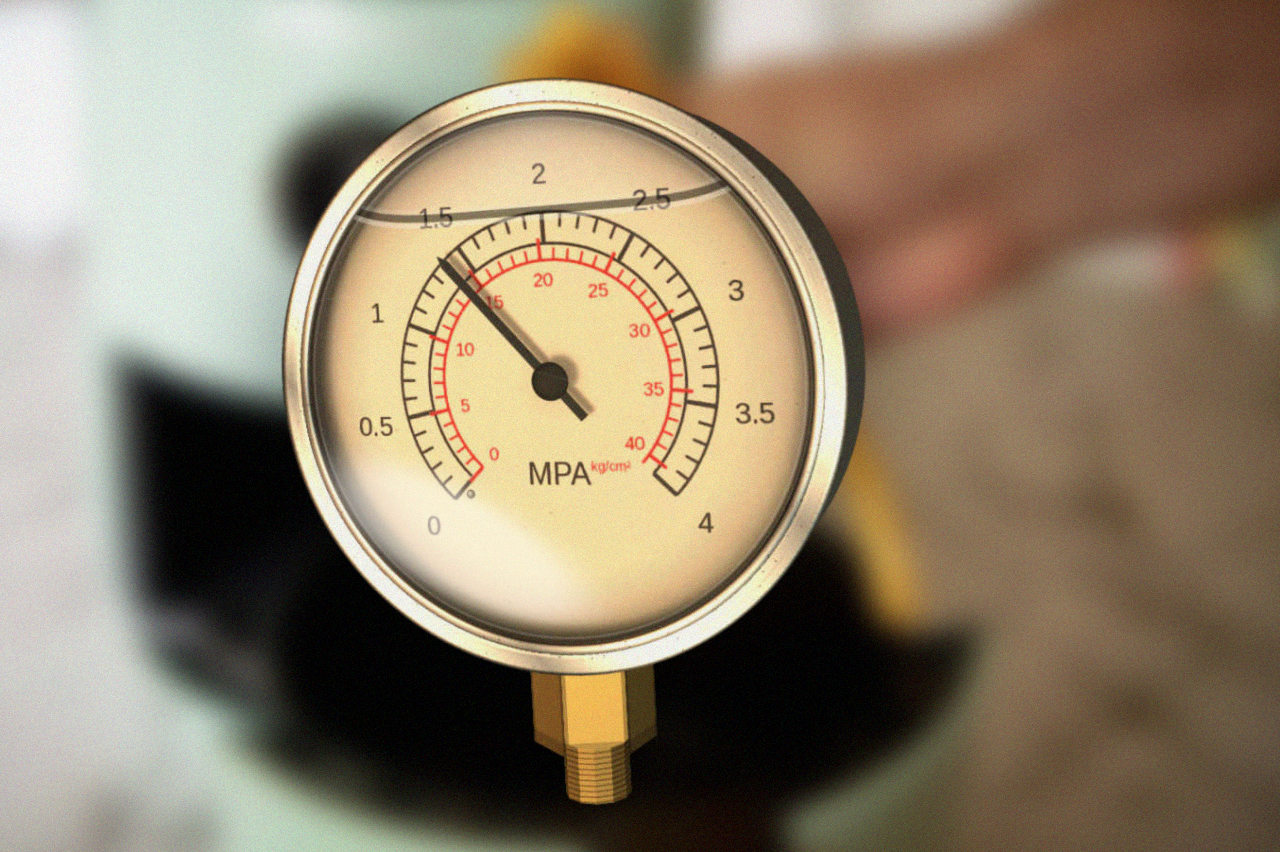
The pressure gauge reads 1.4 MPa
